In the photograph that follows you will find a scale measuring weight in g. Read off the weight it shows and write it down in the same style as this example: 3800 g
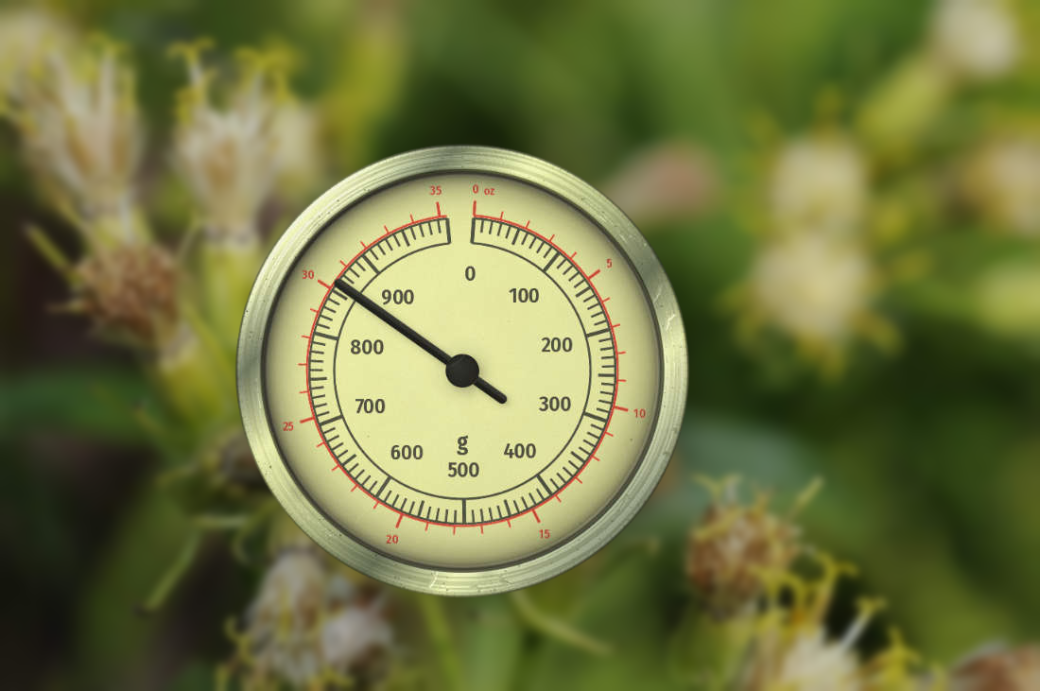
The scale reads 860 g
